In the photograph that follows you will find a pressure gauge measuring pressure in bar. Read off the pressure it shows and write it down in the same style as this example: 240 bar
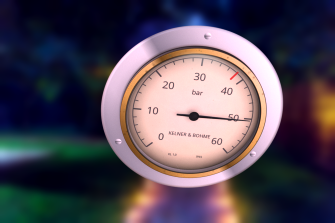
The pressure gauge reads 50 bar
